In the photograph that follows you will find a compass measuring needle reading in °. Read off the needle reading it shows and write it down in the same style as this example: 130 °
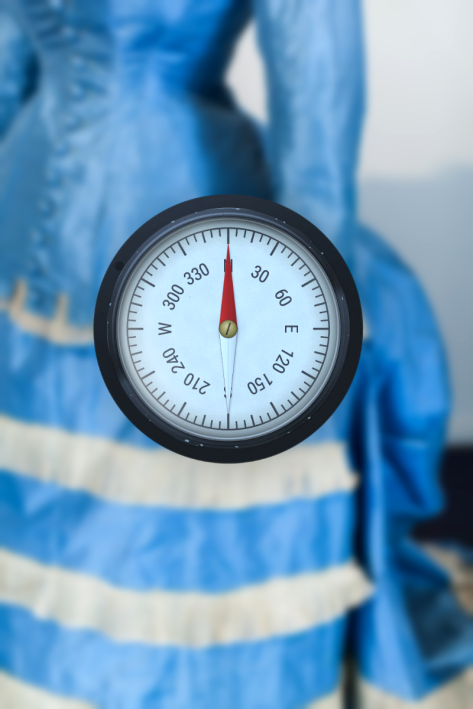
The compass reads 0 °
